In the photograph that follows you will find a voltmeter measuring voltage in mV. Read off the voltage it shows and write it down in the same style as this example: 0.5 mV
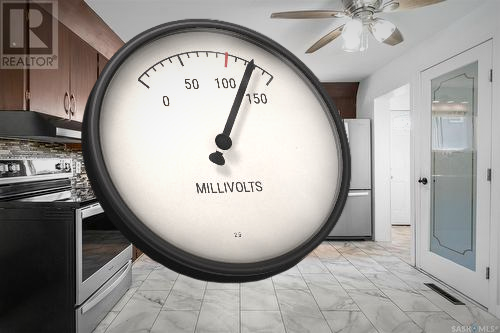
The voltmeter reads 125 mV
